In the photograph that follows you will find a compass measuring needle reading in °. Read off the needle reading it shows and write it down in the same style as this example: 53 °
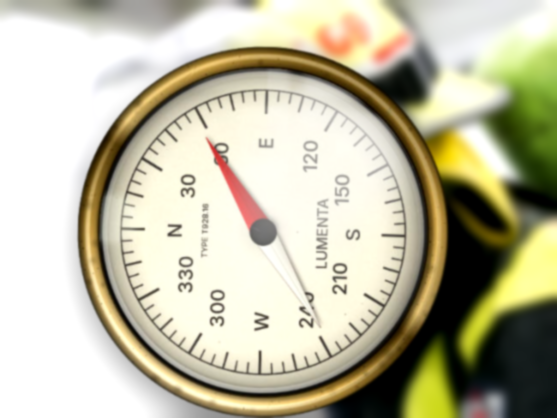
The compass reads 57.5 °
